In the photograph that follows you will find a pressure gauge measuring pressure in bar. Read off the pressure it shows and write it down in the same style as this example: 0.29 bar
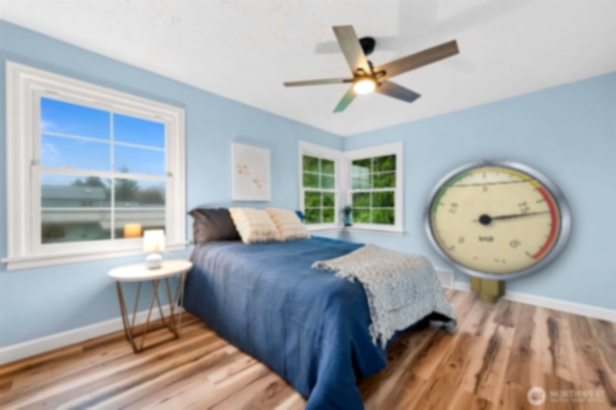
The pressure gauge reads 8 bar
